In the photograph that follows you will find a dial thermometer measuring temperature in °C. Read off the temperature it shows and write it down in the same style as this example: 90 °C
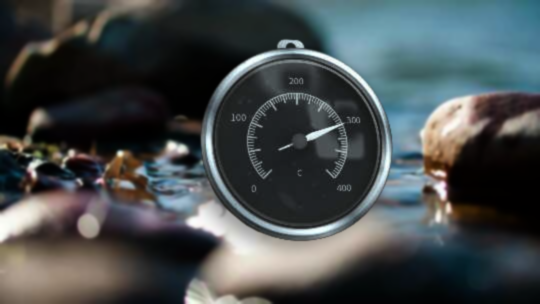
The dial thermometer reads 300 °C
